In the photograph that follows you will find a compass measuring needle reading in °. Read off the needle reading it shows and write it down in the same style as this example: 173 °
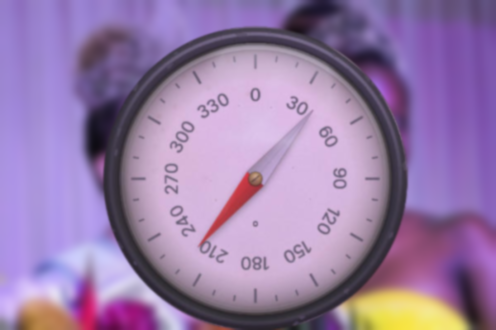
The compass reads 220 °
